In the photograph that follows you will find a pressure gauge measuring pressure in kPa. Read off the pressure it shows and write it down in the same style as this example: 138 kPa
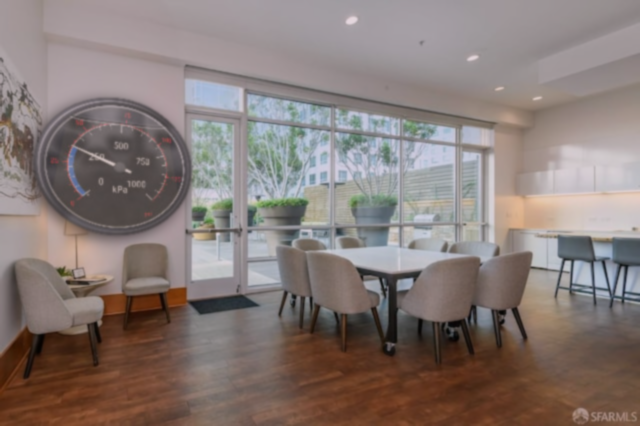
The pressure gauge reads 250 kPa
